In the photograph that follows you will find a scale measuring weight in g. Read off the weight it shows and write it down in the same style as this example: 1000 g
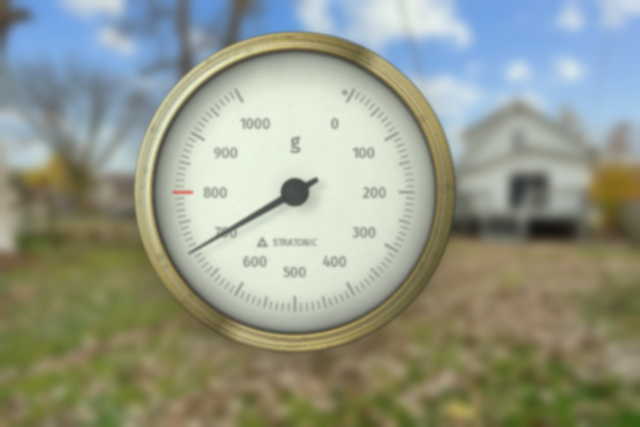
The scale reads 700 g
